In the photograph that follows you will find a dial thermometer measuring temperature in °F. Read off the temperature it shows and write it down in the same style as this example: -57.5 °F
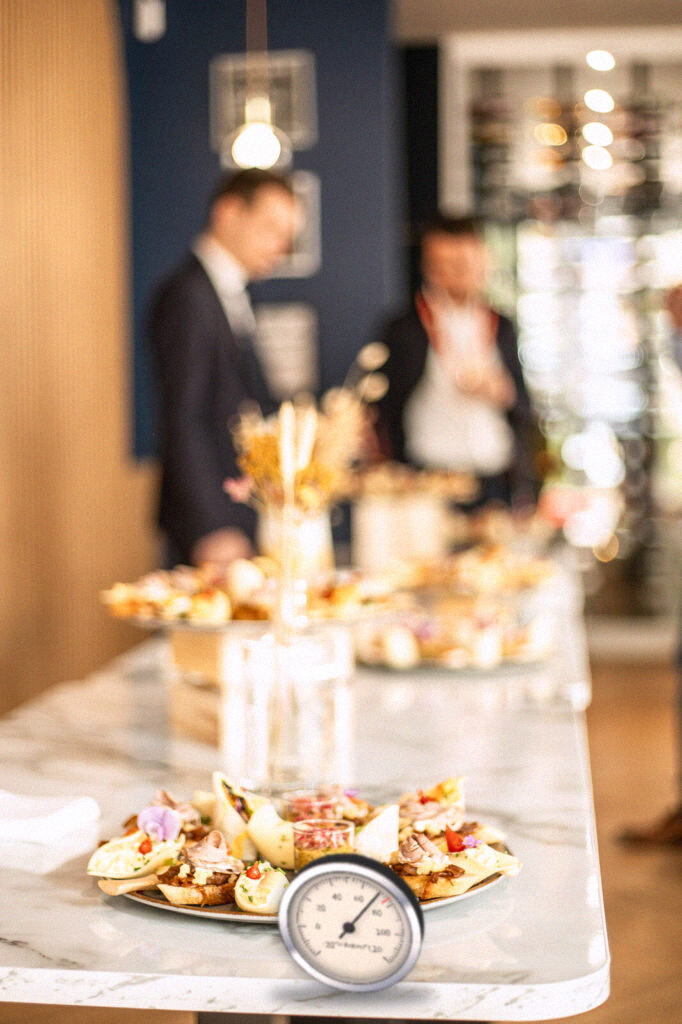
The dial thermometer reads 70 °F
